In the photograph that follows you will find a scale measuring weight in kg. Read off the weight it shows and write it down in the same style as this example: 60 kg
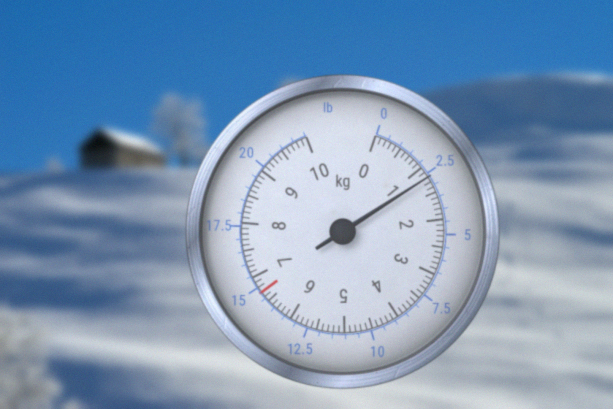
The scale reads 1.2 kg
